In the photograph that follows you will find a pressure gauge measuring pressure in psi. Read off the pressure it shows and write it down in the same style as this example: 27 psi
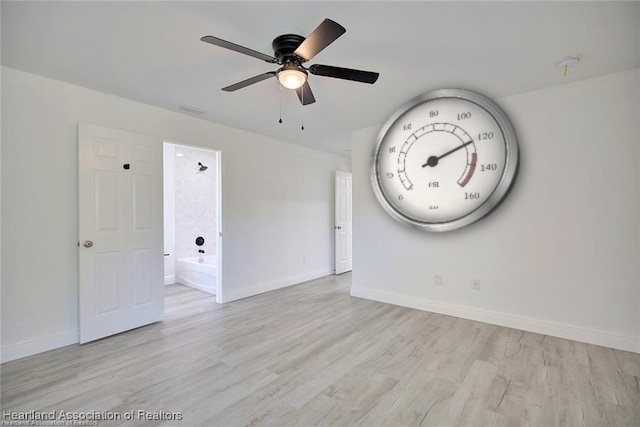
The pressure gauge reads 120 psi
